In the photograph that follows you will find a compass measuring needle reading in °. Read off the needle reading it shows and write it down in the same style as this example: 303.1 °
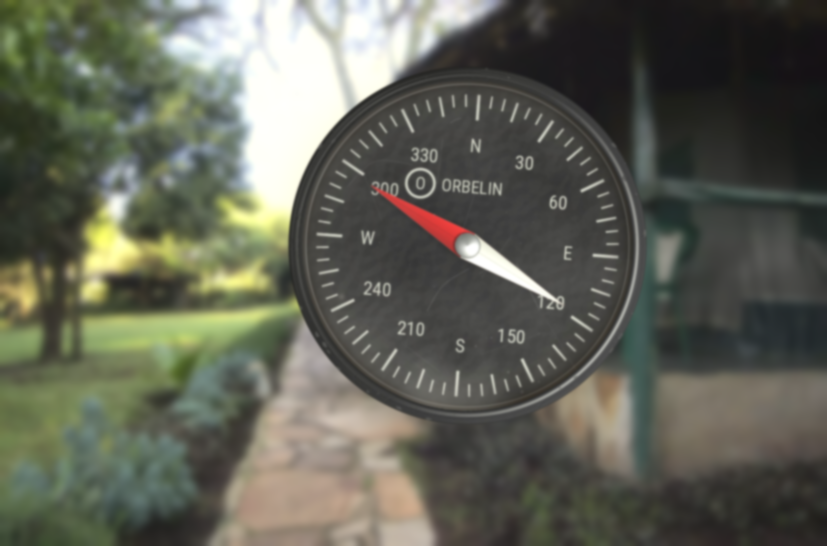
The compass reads 297.5 °
